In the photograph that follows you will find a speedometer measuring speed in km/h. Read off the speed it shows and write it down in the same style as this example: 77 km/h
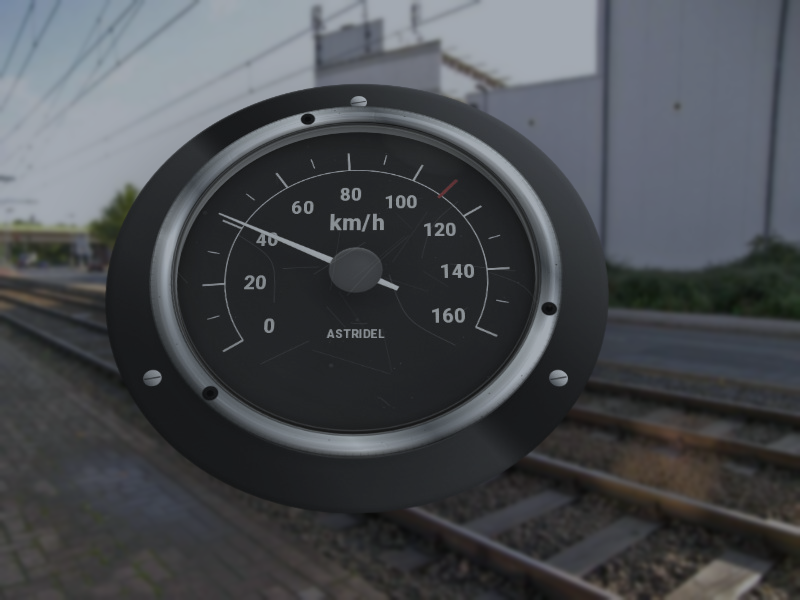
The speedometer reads 40 km/h
